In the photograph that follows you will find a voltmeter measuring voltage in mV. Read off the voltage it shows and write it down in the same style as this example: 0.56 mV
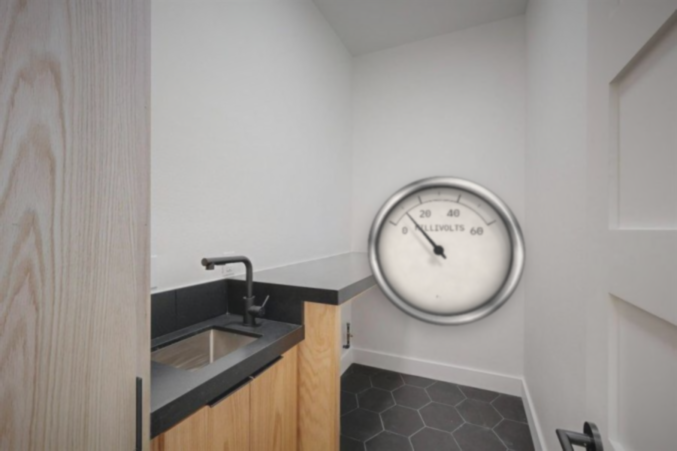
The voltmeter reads 10 mV
